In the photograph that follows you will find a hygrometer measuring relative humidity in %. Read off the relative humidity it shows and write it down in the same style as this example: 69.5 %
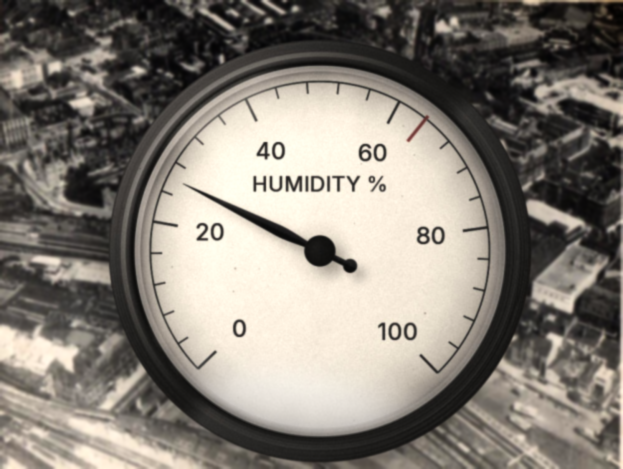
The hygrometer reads 26 %
